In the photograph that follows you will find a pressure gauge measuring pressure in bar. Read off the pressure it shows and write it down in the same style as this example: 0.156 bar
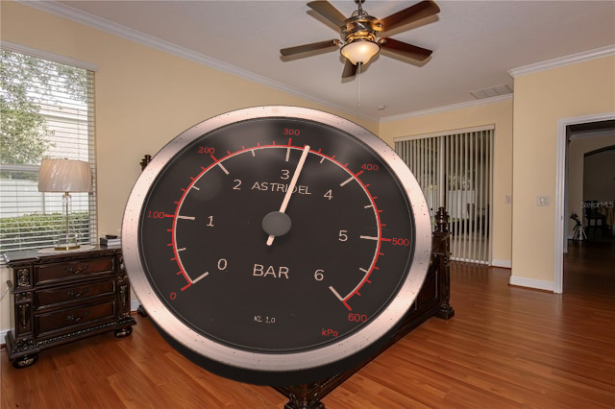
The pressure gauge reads 3.25 bar
